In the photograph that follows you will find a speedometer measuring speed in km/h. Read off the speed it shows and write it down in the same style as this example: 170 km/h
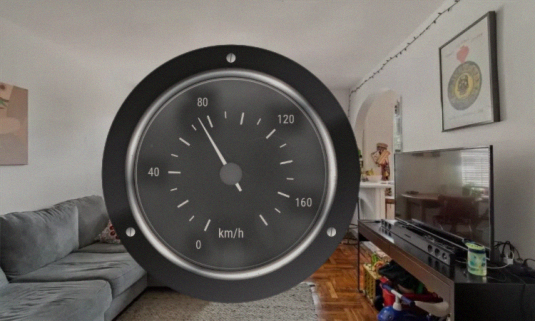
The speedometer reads 75 km/h
